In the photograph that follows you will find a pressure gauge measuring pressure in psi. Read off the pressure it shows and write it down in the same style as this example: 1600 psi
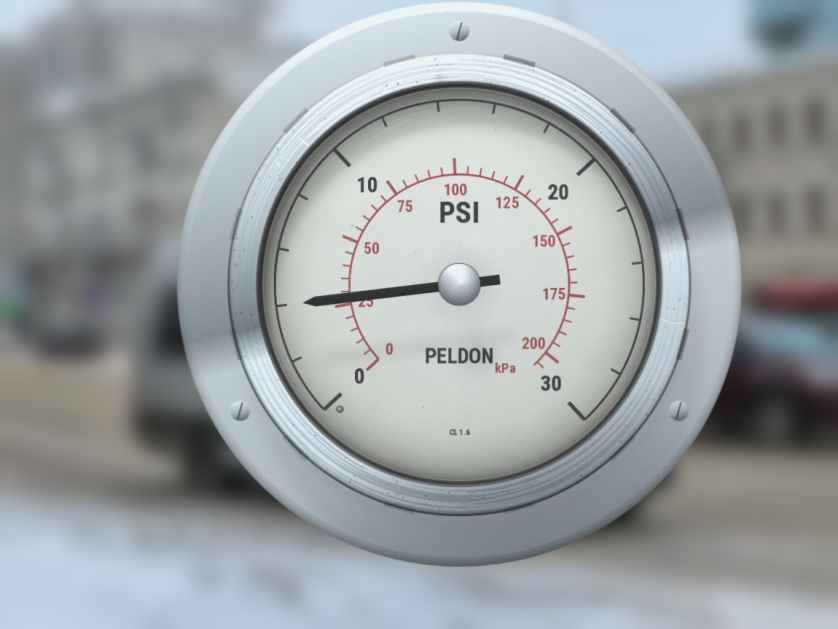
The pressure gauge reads 4 psi
